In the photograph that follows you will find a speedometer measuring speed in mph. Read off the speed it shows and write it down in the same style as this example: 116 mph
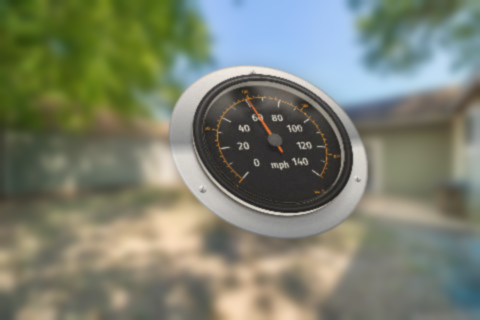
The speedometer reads 60 mph
